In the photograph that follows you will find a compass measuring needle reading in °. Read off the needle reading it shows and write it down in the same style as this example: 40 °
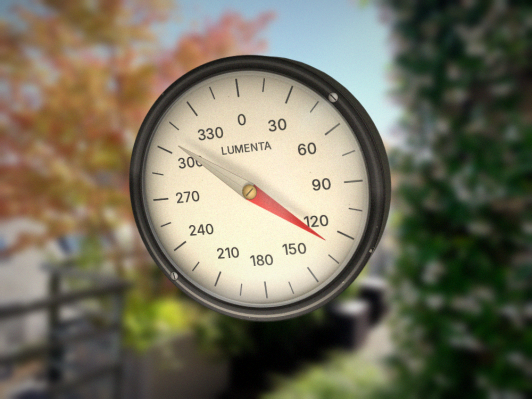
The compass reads 127.5 °
